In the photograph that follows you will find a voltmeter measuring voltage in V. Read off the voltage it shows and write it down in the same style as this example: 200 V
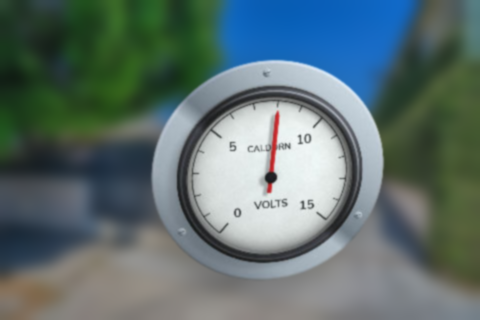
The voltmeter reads 8 V
